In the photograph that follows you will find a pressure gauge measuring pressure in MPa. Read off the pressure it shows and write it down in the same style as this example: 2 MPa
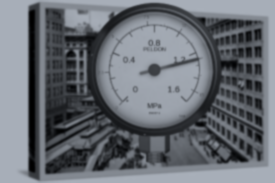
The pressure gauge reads 1.25 MPa
